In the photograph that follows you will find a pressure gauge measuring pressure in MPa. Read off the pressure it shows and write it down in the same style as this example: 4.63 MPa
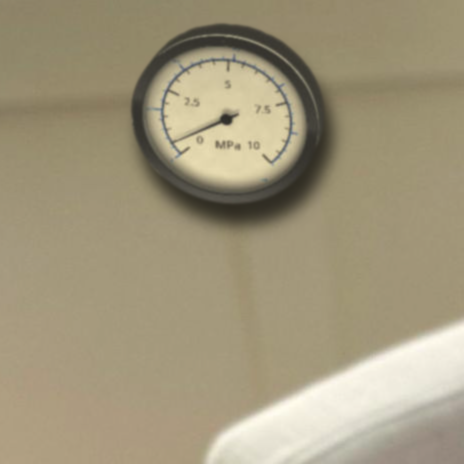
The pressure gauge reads 0.5 MPa
